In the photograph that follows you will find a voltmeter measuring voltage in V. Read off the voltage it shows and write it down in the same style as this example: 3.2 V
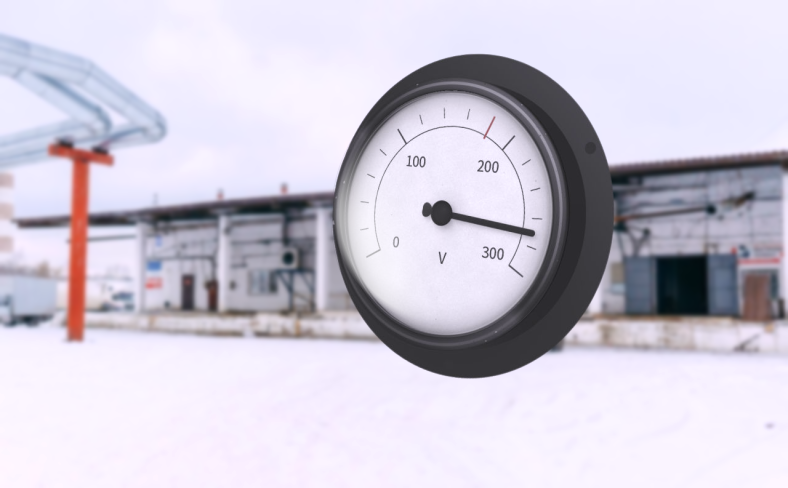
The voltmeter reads 270 V
